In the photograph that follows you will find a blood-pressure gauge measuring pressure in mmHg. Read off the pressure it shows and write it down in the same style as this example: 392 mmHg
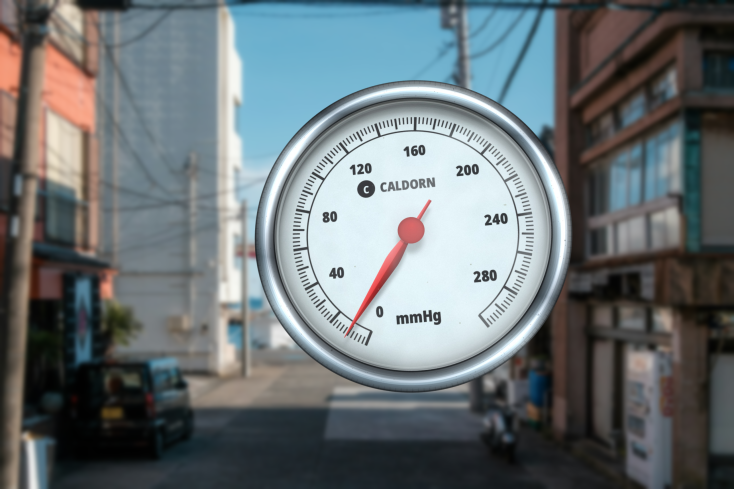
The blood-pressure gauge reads 10 mmHg
